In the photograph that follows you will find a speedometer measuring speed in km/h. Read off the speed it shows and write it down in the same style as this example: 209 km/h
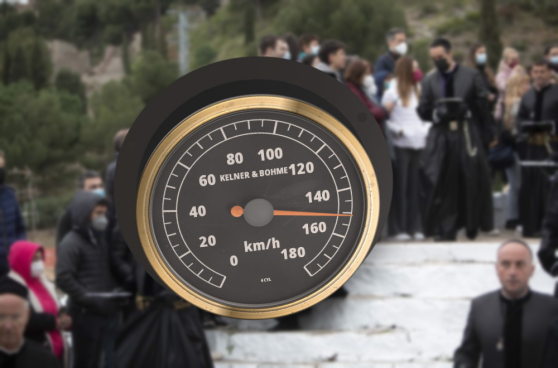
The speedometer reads 150 km/h
